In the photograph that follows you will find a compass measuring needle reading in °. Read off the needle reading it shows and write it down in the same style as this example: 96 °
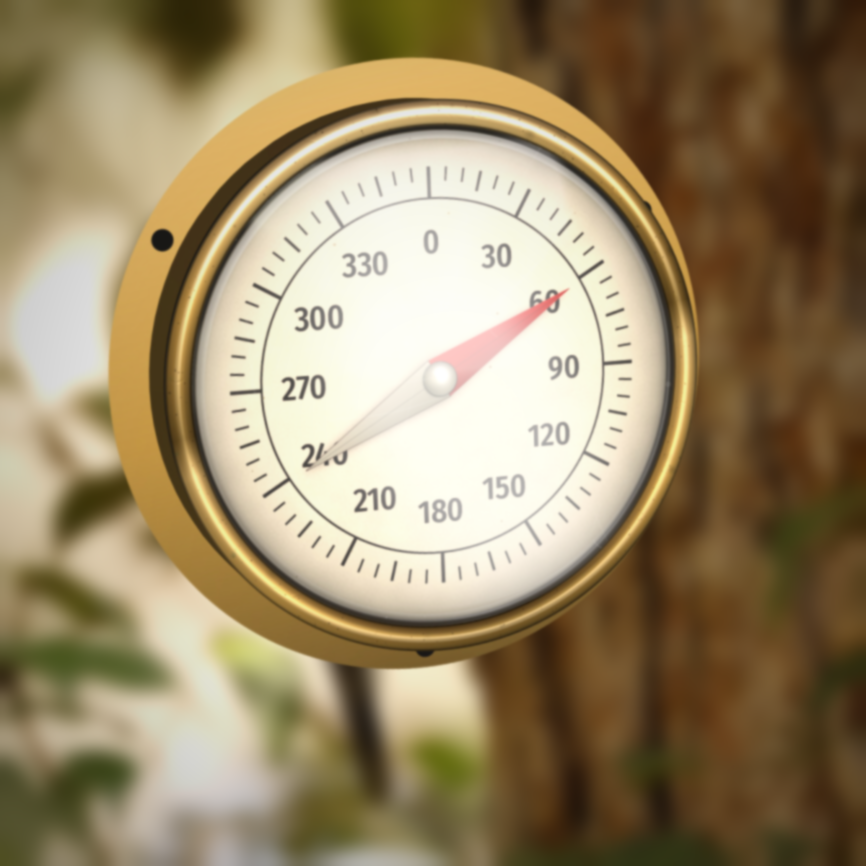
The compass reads 60 °
